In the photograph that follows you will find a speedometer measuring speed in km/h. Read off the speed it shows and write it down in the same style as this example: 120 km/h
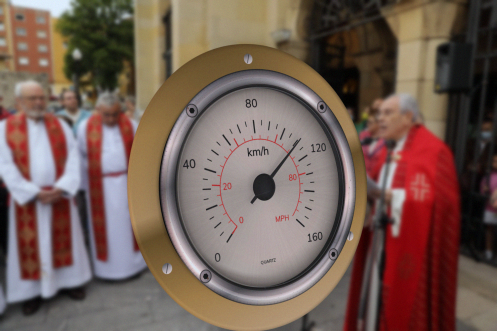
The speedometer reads 110 km/h
